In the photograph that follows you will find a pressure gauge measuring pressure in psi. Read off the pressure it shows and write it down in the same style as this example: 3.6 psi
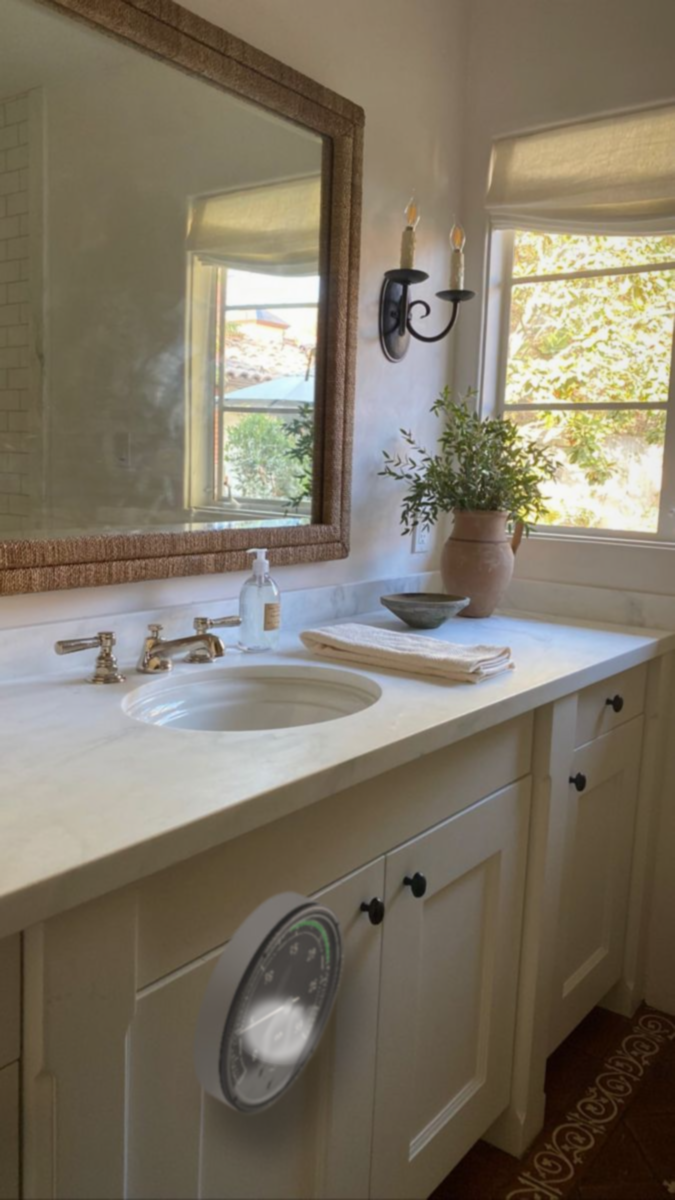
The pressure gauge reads 5 psi
